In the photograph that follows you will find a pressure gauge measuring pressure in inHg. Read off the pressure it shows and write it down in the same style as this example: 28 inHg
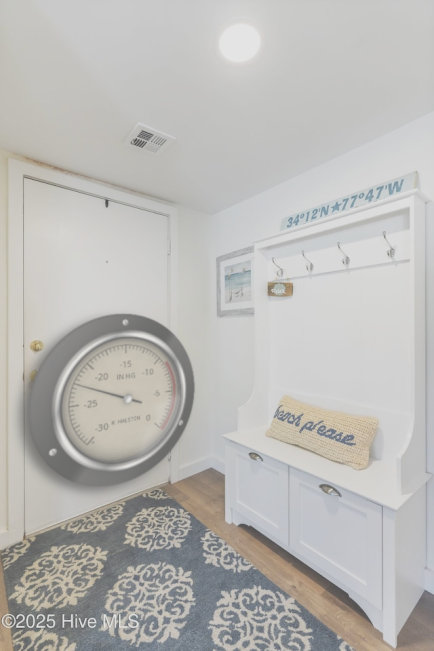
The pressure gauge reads -22.5 inHg
